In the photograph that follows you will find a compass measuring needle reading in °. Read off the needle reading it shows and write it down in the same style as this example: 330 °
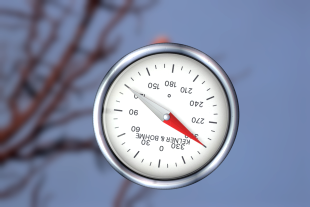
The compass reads 300 °
